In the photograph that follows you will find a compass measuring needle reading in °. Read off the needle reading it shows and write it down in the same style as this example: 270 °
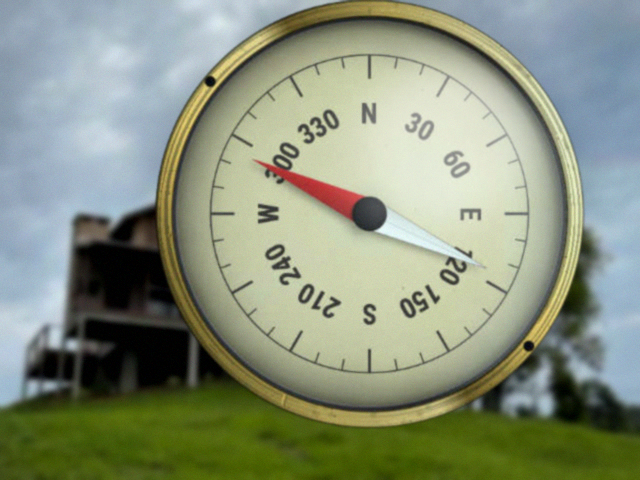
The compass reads 295 °
